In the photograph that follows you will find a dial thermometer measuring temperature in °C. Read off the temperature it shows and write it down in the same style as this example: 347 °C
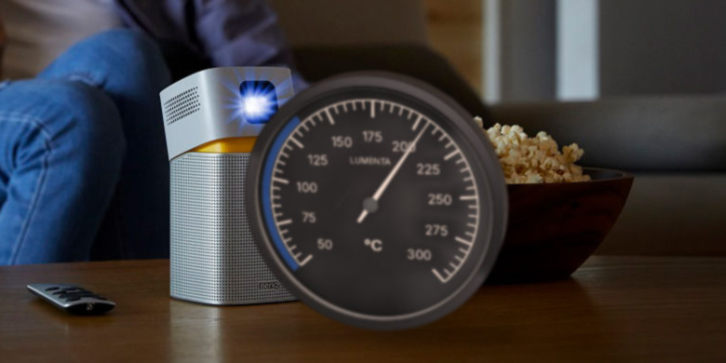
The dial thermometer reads 205 °C
